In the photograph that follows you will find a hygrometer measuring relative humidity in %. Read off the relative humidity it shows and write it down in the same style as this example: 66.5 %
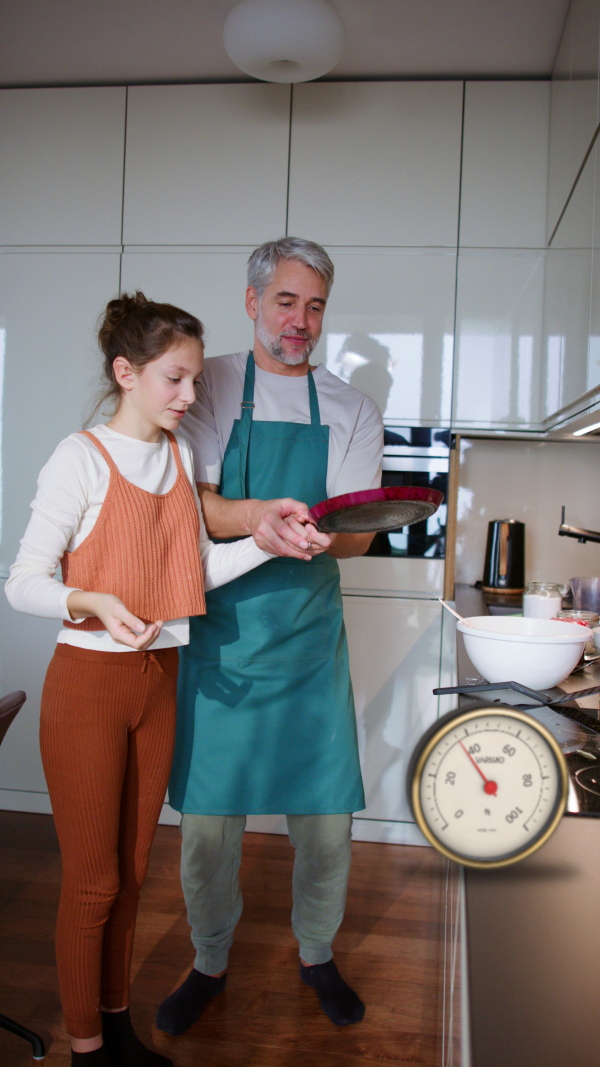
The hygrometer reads 36 %
